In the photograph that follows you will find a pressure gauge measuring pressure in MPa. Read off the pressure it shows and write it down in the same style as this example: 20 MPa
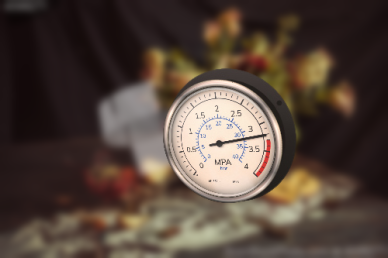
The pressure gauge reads 3.2 MPa
